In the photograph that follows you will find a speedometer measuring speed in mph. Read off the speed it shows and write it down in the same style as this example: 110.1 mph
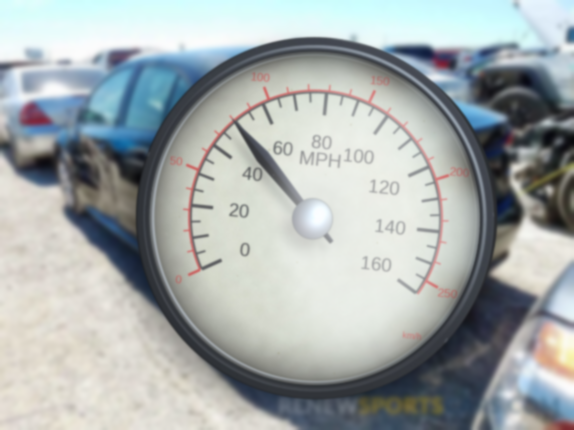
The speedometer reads 50 mph
